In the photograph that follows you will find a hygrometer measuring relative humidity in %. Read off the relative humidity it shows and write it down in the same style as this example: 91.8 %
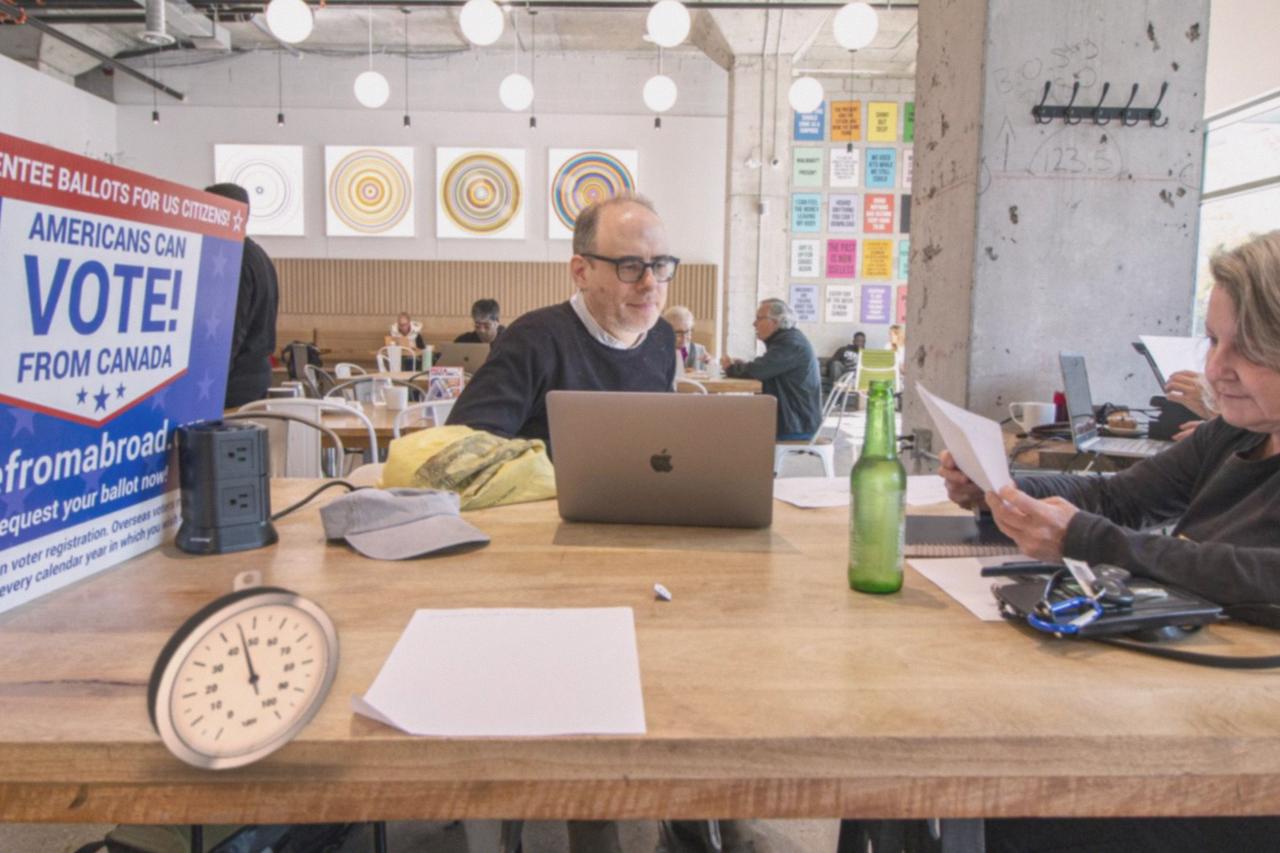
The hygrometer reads 45 %
